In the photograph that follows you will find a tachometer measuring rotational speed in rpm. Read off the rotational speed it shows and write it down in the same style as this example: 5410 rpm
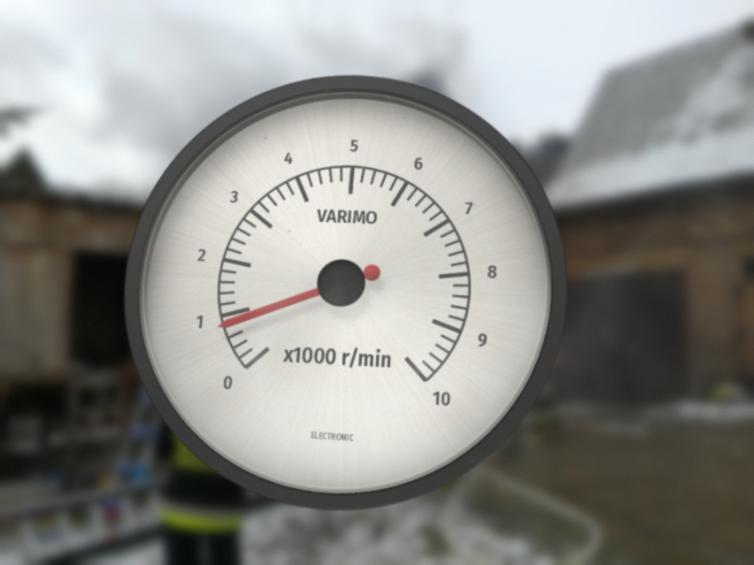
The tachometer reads 800 rpm
